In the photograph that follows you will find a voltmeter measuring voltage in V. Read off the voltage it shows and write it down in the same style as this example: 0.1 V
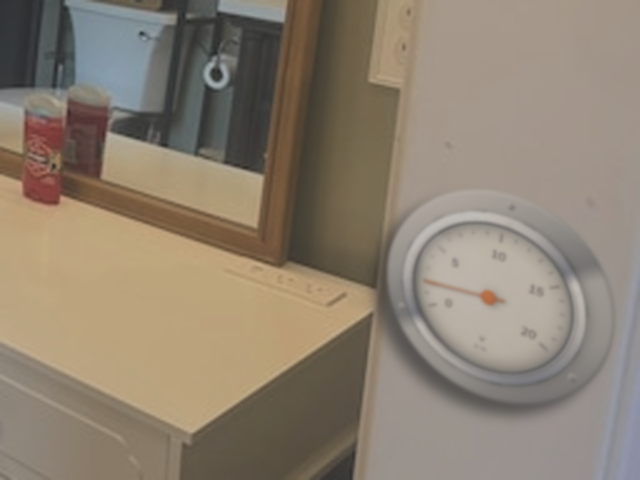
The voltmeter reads 2 V
